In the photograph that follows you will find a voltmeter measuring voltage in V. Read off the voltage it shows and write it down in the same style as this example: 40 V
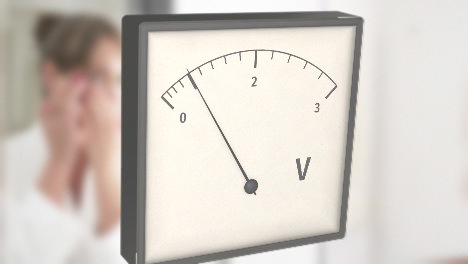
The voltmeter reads 1 V
